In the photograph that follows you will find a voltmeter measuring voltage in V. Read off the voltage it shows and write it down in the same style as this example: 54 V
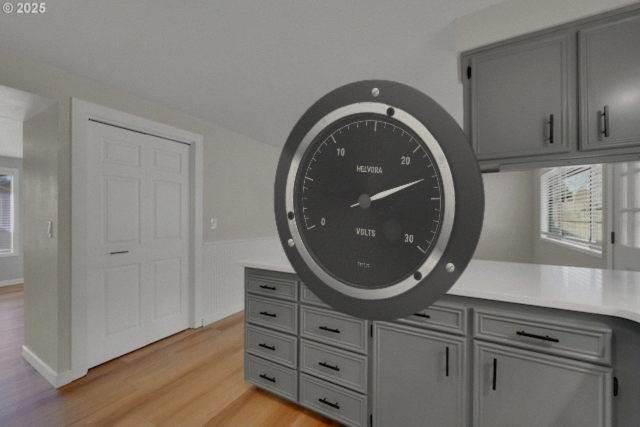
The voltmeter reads 23 V
